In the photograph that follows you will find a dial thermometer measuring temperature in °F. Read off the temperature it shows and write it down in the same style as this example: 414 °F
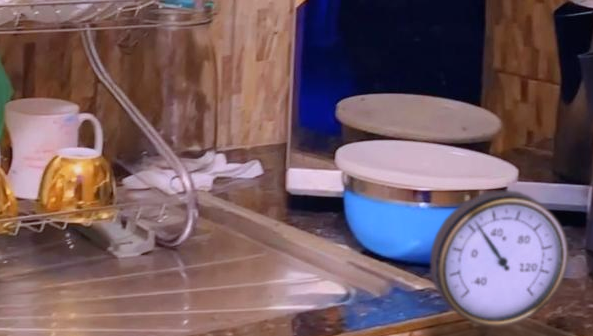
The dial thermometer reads 25 °F
